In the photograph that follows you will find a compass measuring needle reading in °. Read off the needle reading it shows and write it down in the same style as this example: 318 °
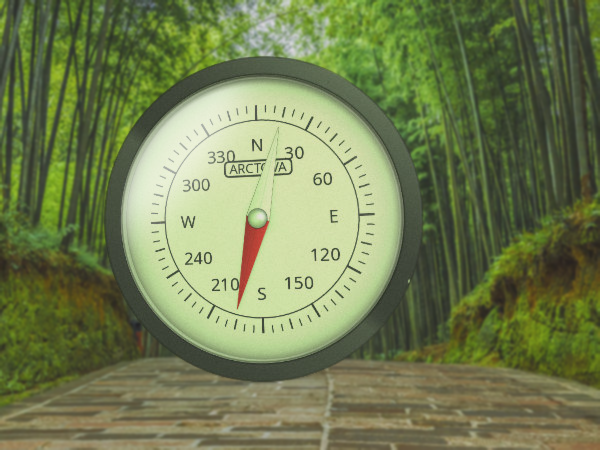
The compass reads 195 °
